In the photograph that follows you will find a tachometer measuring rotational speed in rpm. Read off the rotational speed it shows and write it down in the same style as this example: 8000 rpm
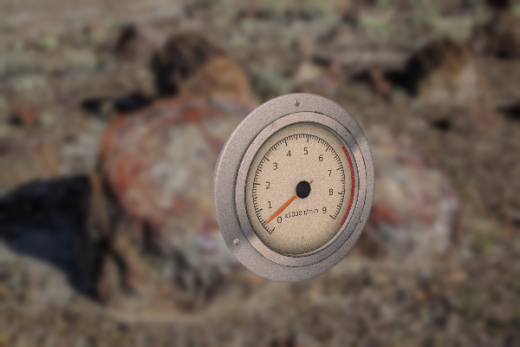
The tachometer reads 500 rpm
